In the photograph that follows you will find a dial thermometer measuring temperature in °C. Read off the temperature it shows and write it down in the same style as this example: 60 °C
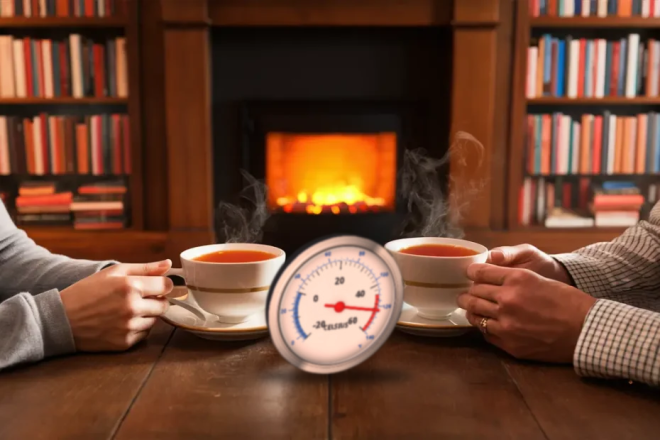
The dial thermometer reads 50 °C
